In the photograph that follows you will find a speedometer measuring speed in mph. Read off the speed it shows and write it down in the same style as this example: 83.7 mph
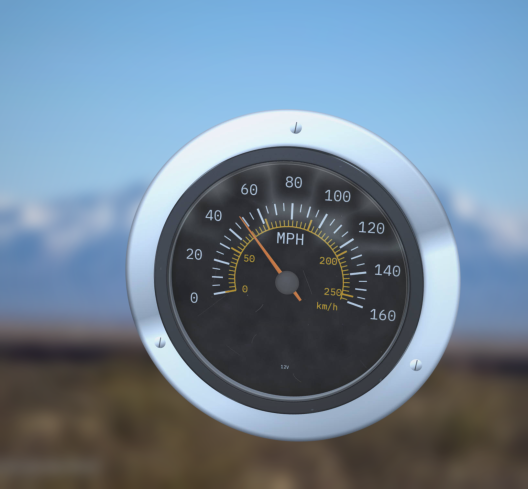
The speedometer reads 50 mph
